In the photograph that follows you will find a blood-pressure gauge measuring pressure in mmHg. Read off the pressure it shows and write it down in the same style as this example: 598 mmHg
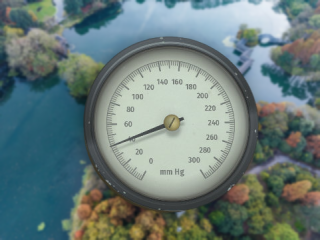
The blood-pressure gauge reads 40 mmHg
